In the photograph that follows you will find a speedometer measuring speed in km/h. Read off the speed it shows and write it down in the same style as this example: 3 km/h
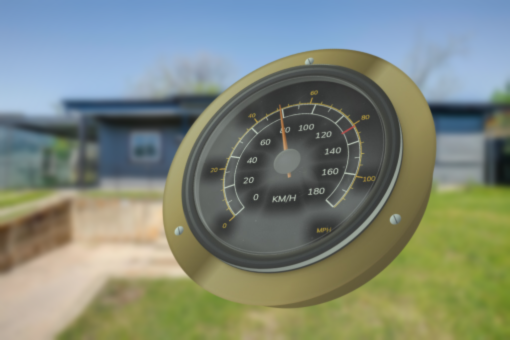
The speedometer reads 80 km/h
